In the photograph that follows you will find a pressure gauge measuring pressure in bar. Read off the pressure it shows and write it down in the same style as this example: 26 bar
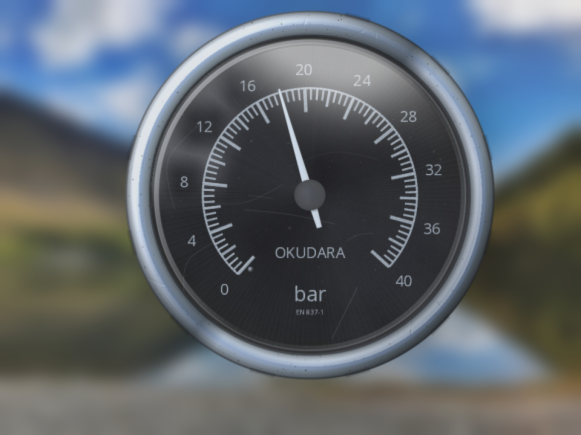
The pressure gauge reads 18 bar
